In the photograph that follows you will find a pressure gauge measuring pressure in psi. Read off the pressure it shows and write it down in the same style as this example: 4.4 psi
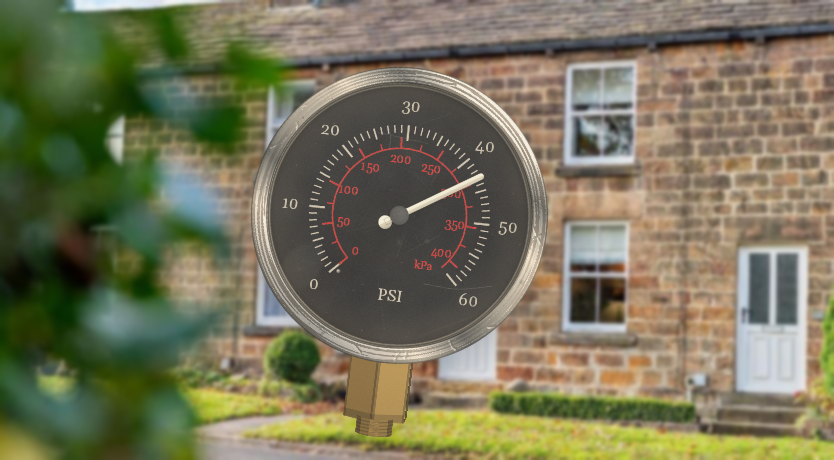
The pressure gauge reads 43 psi
